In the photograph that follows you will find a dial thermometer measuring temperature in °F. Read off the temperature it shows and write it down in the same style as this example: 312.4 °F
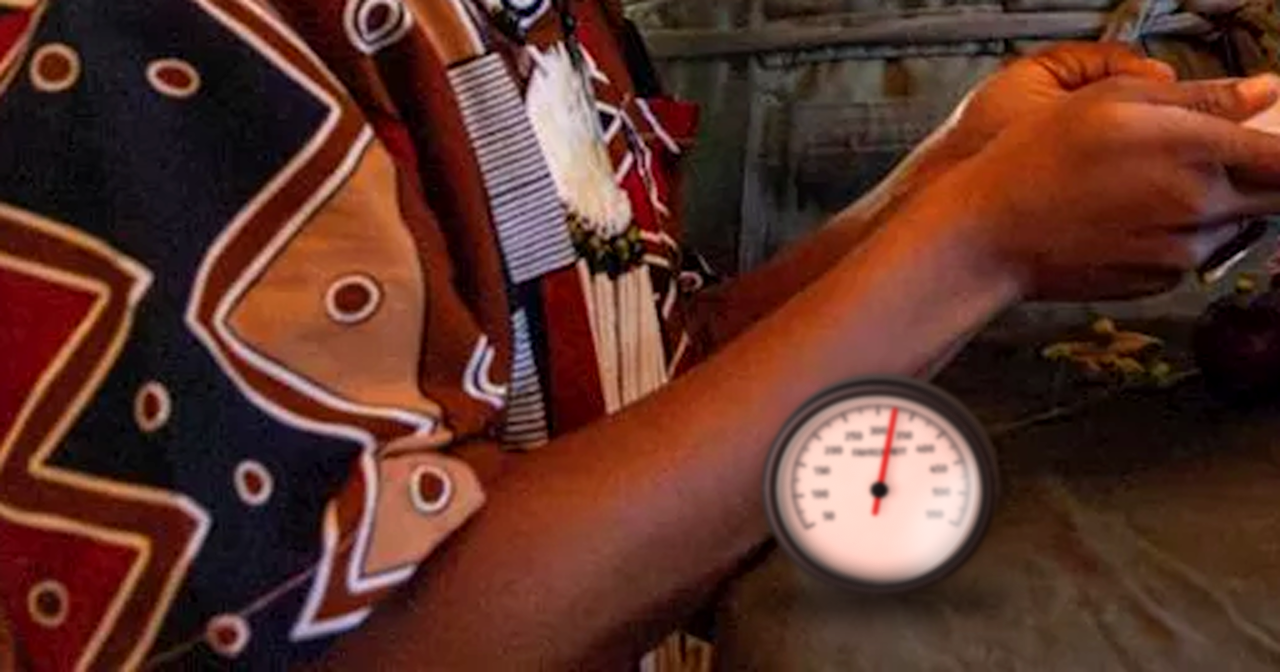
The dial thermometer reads 325 °F
